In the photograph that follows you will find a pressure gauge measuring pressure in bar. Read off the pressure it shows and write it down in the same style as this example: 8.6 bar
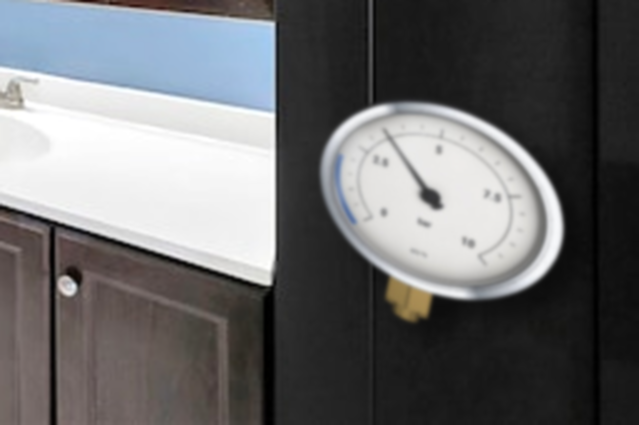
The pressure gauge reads 3.5 bar
